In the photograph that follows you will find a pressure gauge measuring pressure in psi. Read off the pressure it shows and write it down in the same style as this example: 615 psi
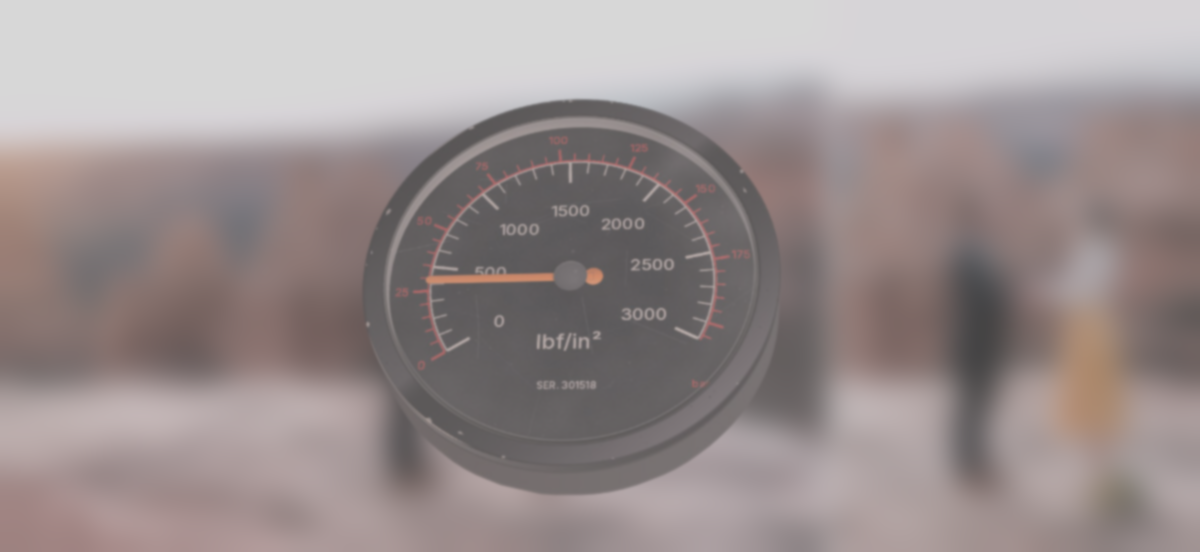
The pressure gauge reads 400 psi
